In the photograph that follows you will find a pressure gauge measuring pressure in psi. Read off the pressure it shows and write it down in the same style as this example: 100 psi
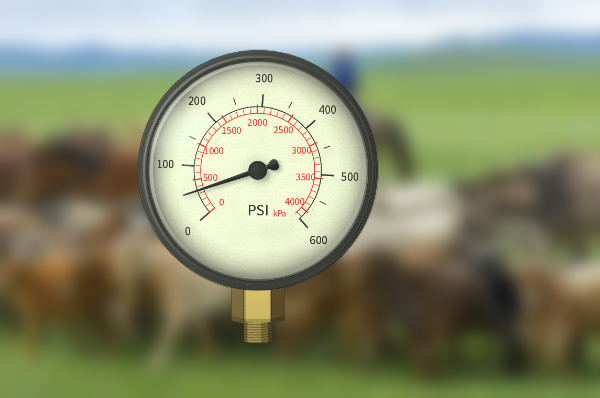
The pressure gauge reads 50 psi
